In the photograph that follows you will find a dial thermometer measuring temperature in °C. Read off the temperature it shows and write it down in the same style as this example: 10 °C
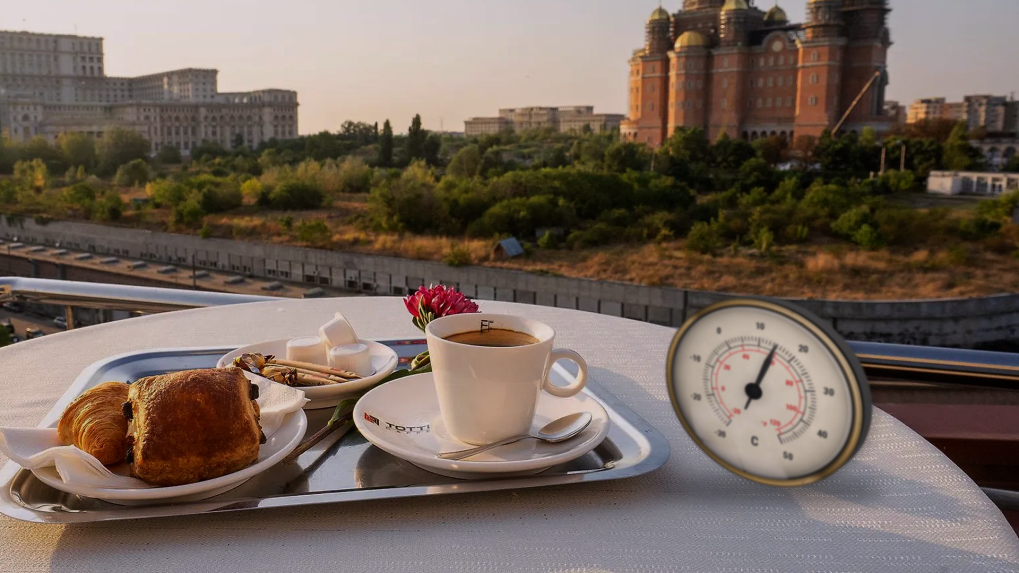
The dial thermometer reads 15 °C
